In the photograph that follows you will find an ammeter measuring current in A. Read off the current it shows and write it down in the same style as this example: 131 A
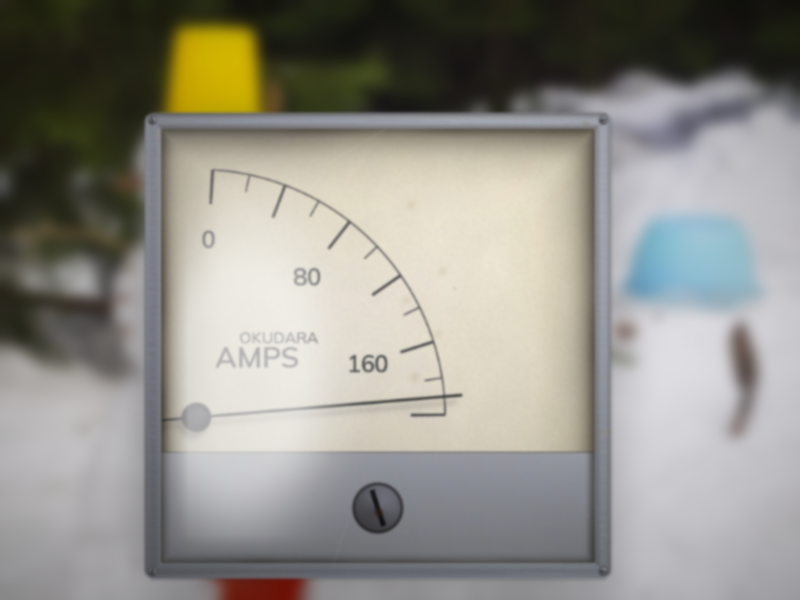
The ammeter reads 190 A
